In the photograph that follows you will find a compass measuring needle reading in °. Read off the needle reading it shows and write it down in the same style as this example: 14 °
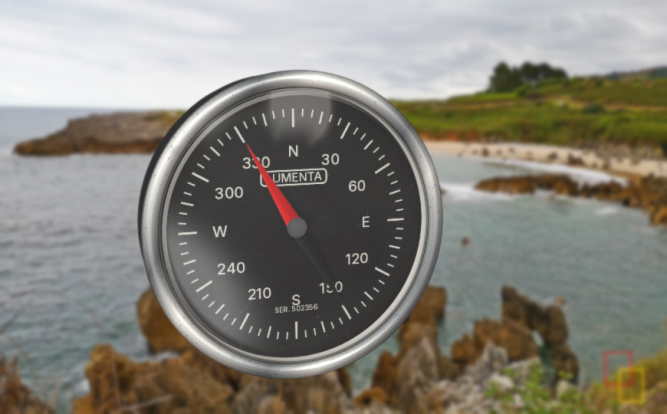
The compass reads 330 °
